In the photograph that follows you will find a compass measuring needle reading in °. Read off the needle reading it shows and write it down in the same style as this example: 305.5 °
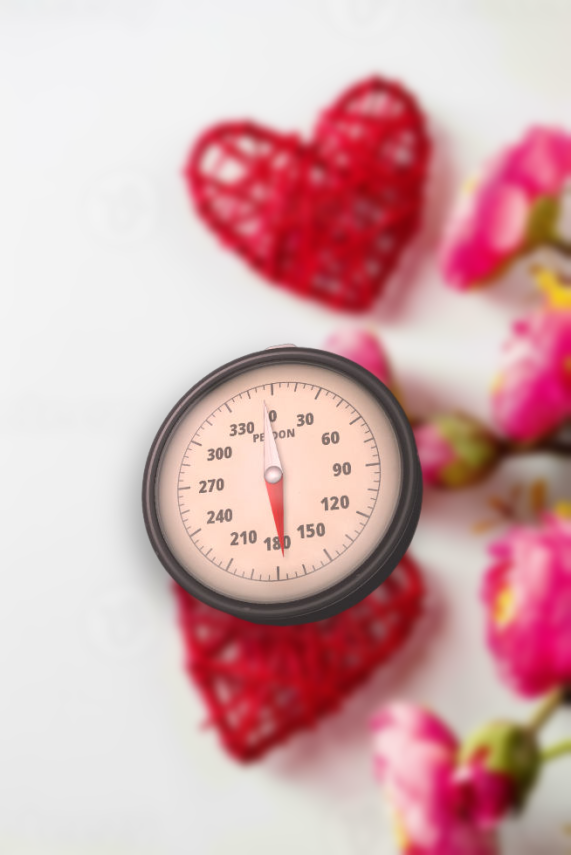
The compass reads 175 °
